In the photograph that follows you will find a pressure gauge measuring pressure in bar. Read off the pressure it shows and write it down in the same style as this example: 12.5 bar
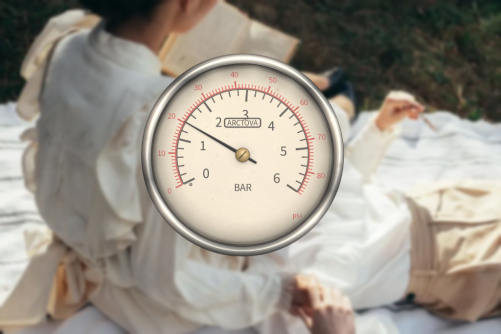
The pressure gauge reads 1.4 bar
